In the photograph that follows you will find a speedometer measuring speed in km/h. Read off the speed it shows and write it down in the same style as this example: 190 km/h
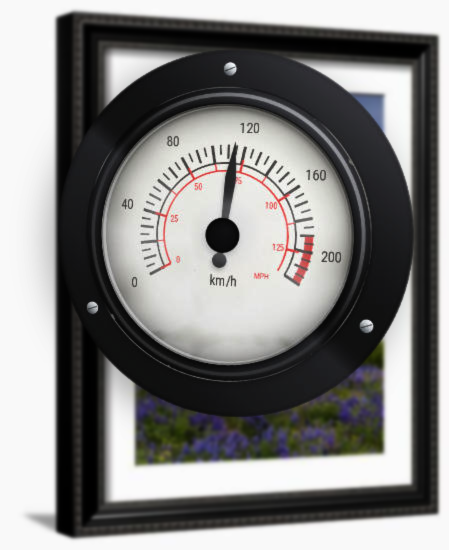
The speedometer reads 115 km/h
